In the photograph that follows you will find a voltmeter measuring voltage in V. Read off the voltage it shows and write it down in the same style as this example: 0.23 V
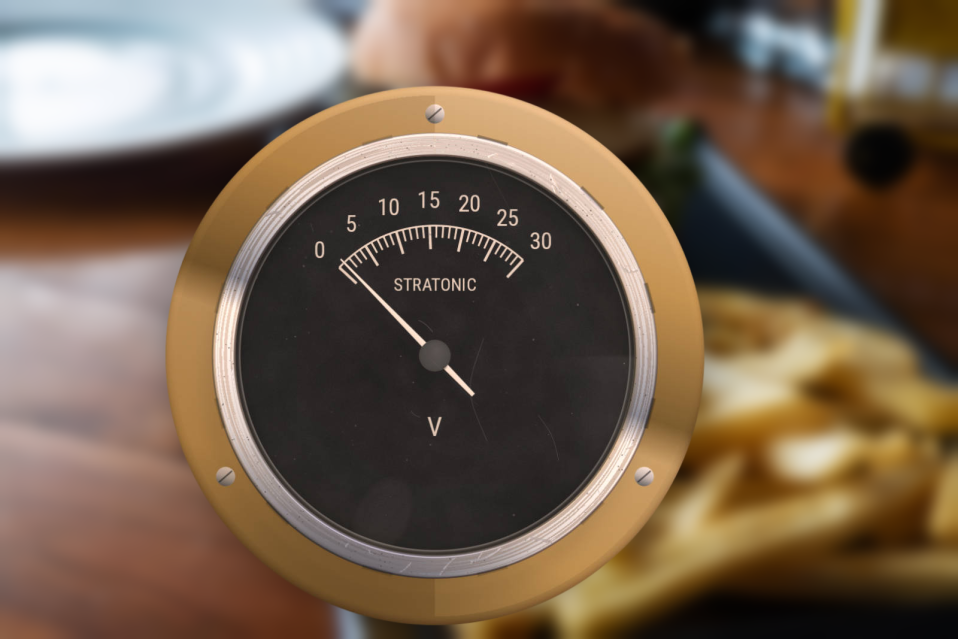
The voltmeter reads 1 V
